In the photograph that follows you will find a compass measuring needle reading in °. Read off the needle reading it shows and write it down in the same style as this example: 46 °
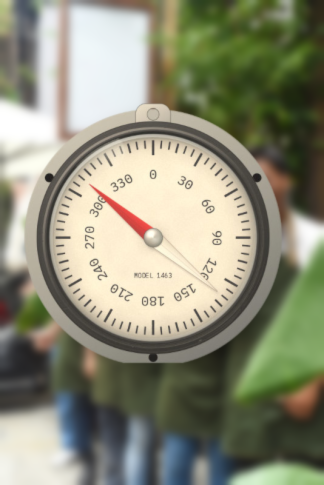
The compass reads 310 °
